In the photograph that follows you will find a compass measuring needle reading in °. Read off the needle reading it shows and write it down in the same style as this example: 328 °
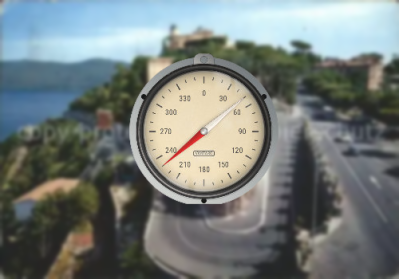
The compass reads 230 °
